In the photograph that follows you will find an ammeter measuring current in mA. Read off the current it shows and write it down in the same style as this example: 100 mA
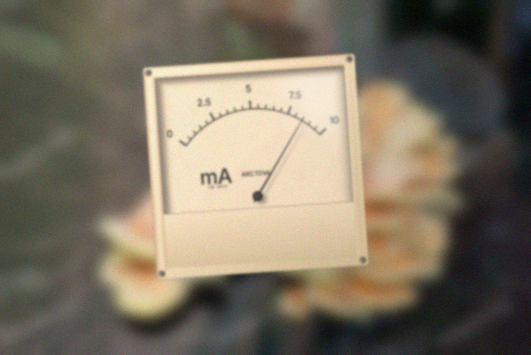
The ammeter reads 8.5 mA
